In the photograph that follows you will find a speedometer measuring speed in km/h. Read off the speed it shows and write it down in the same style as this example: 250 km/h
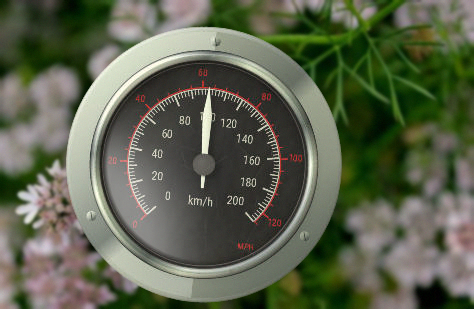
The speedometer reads 100 km/h
